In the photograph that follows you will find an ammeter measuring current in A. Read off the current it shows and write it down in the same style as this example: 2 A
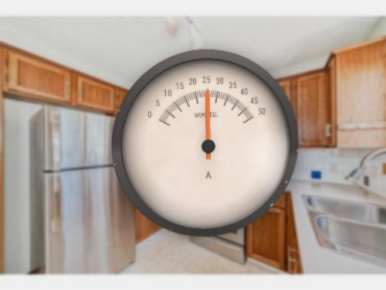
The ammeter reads 25 A
